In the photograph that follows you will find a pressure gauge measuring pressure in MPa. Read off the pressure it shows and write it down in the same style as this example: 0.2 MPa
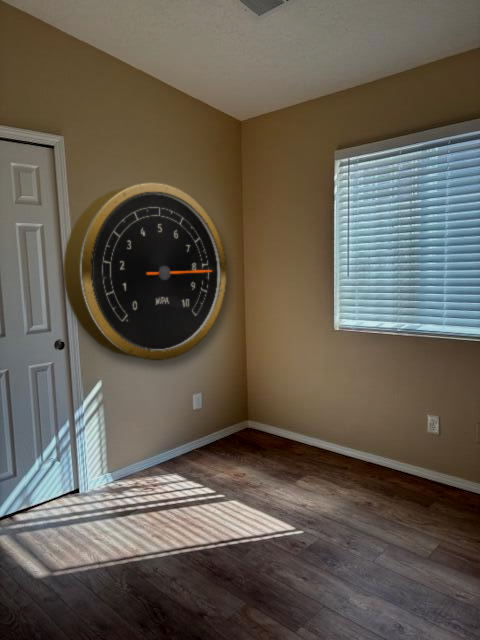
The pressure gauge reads 8.25 MPa
